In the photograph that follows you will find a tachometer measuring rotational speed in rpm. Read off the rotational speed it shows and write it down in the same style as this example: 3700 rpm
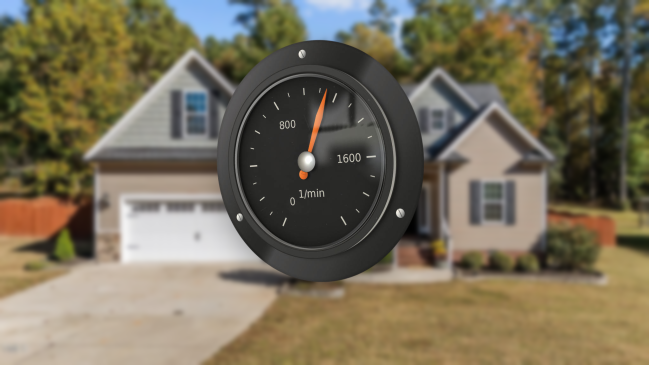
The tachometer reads 1150 rpm
